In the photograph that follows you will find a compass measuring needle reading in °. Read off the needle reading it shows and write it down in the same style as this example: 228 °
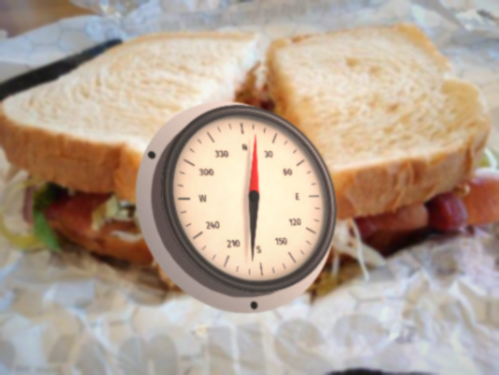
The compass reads 10 °
